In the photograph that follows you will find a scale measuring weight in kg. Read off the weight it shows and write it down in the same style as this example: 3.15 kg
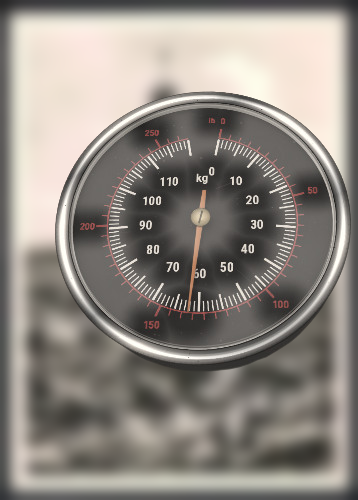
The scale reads 62 kg
